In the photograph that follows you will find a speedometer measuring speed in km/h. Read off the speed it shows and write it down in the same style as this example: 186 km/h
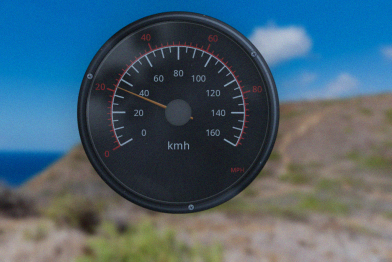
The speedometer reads 35 km/h
